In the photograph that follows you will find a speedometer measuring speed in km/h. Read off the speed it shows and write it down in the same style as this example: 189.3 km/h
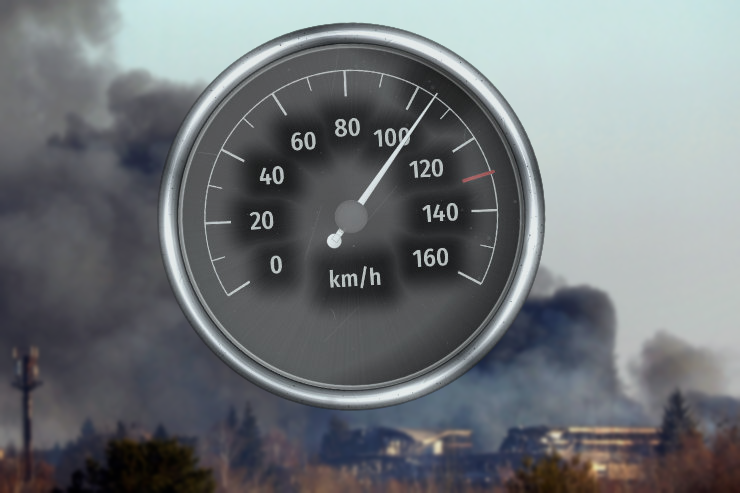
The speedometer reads 105 km/h
